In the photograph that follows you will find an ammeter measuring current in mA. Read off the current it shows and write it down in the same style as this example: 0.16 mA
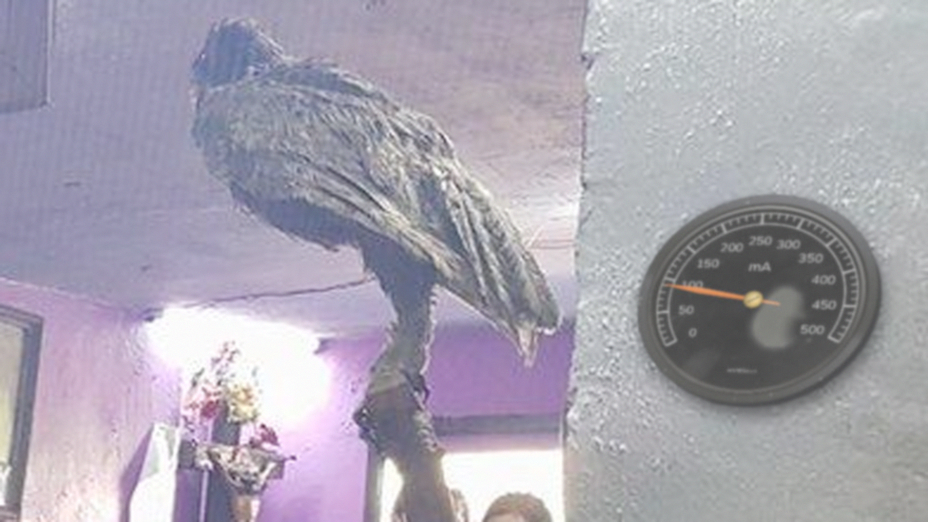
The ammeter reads 90 mA
